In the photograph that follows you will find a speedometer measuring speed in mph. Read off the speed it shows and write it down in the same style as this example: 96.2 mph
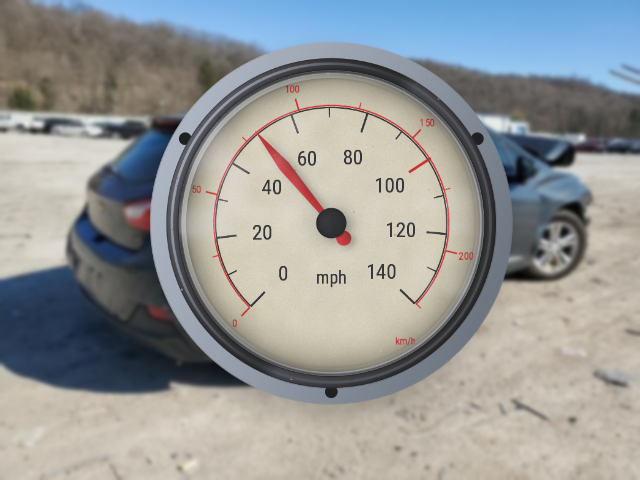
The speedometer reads 50 mph
